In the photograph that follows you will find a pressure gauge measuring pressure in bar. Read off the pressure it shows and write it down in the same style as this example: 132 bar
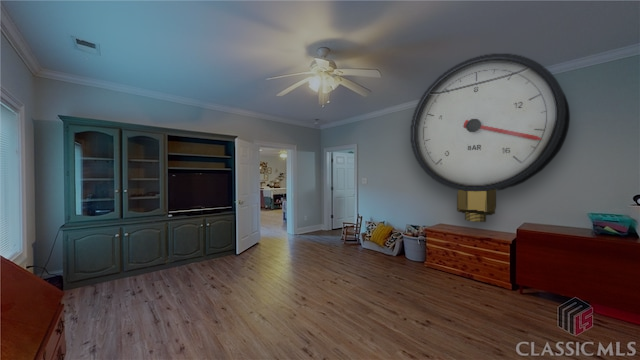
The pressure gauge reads 14.5 bar
